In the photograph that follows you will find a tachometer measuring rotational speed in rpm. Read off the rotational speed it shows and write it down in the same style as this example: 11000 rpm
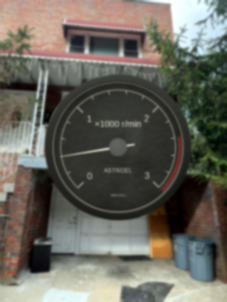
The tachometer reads 400 rpm
